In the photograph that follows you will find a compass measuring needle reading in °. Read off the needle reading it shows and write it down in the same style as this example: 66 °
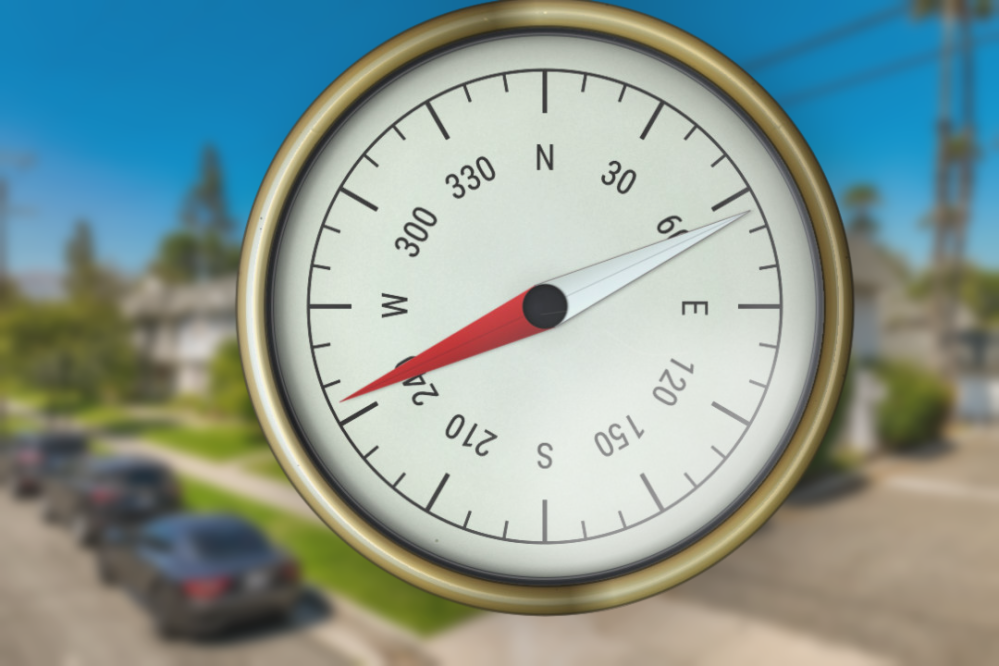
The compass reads 245 °
